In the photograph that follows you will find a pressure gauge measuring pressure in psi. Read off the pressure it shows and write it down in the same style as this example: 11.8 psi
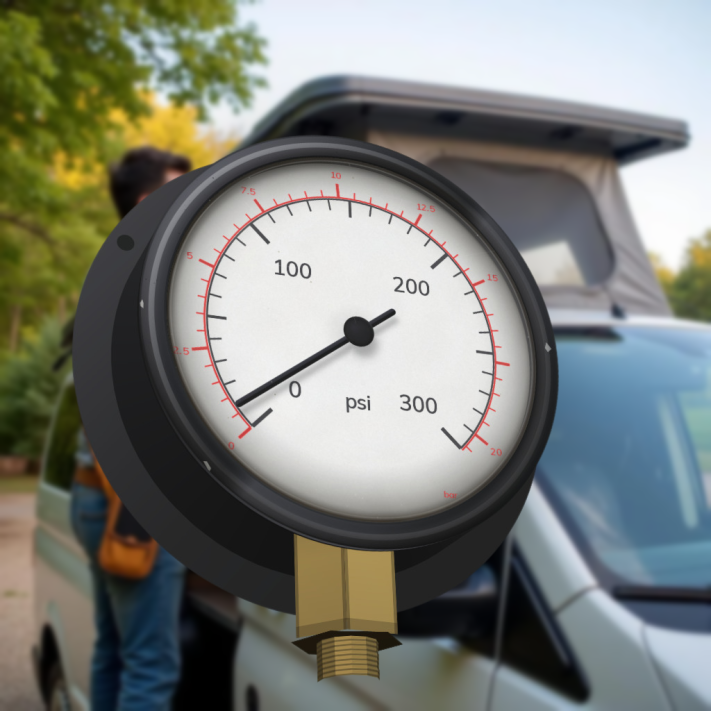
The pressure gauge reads 10 psi
